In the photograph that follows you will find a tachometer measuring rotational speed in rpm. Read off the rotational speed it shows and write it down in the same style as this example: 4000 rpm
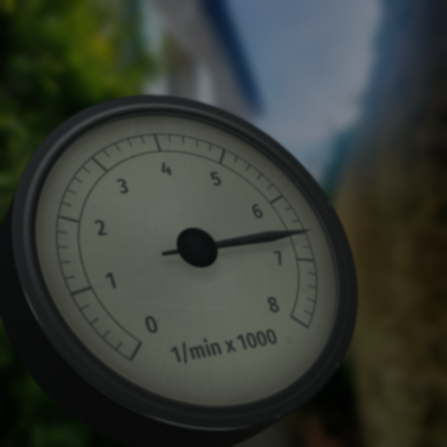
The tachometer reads 6600 rpm
